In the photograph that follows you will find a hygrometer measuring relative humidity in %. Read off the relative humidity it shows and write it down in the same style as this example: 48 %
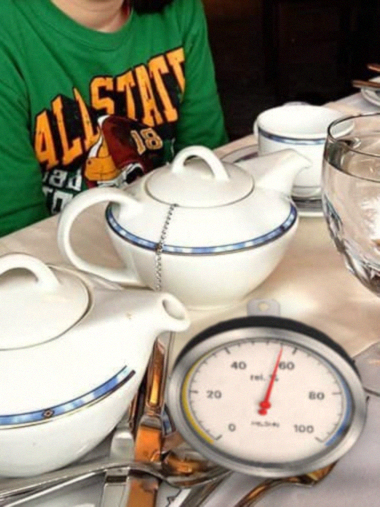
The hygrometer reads 56 %
